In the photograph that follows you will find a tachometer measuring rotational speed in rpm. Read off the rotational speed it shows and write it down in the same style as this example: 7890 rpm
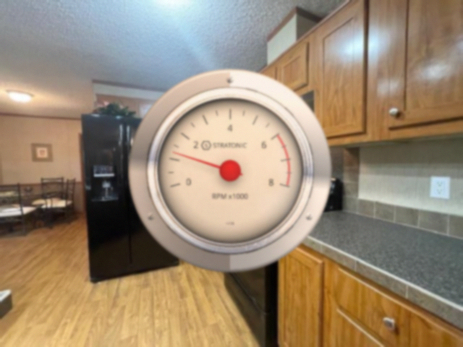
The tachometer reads 1250 rpm
